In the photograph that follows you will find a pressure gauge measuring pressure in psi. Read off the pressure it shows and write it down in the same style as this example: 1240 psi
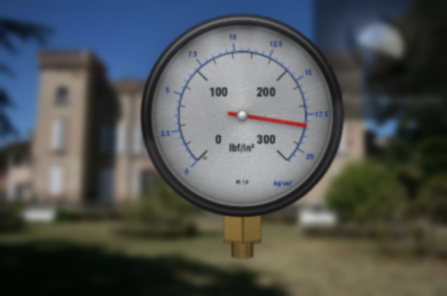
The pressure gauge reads 260 psi
